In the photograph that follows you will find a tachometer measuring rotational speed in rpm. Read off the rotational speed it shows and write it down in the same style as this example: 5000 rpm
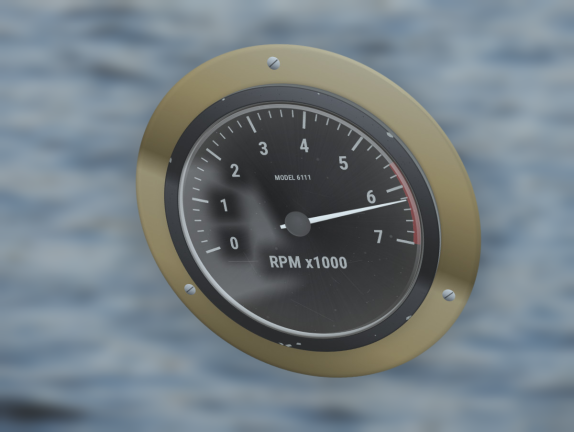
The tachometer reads 6200 rpm
